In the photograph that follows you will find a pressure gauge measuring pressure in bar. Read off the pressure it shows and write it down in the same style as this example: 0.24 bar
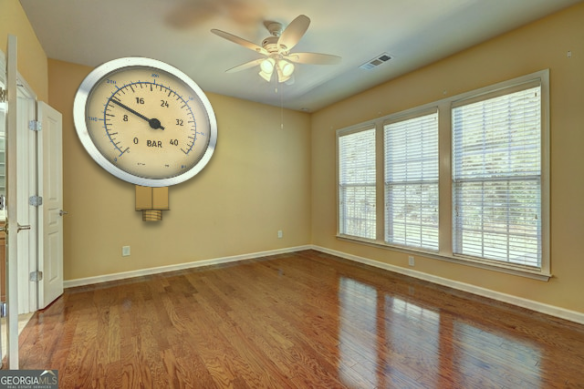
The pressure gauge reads 11 bar
